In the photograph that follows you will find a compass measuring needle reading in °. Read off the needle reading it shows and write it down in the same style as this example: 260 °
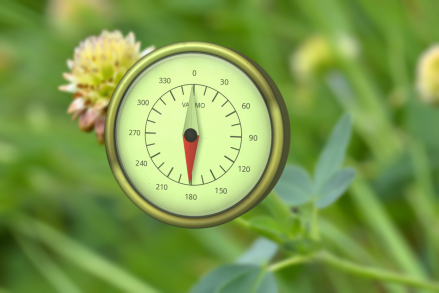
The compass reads 180 °
